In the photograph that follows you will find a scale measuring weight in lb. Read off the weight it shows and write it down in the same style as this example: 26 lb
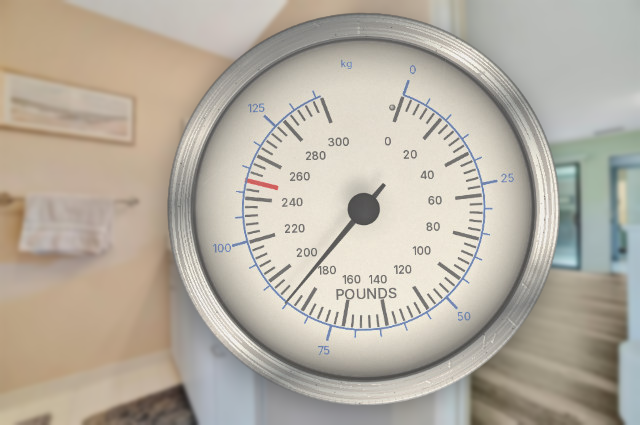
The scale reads 188 lb
